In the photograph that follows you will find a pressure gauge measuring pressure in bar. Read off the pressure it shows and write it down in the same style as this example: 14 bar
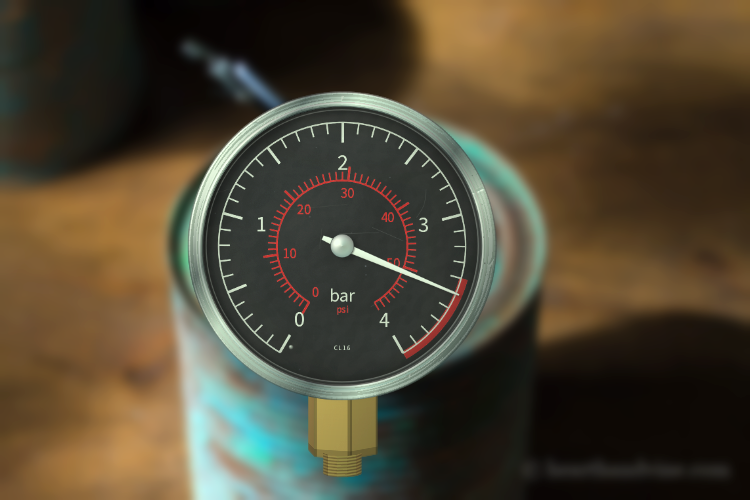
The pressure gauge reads 3.5 bar
